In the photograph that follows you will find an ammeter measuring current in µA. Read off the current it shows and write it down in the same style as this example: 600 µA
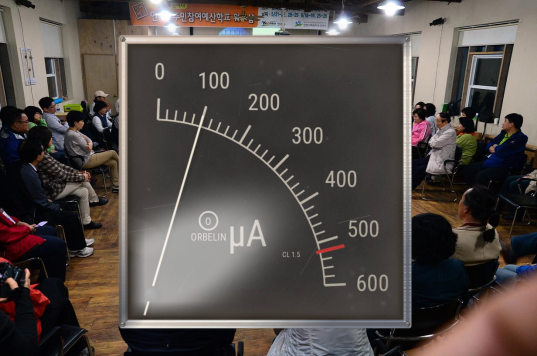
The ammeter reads 100 µA
